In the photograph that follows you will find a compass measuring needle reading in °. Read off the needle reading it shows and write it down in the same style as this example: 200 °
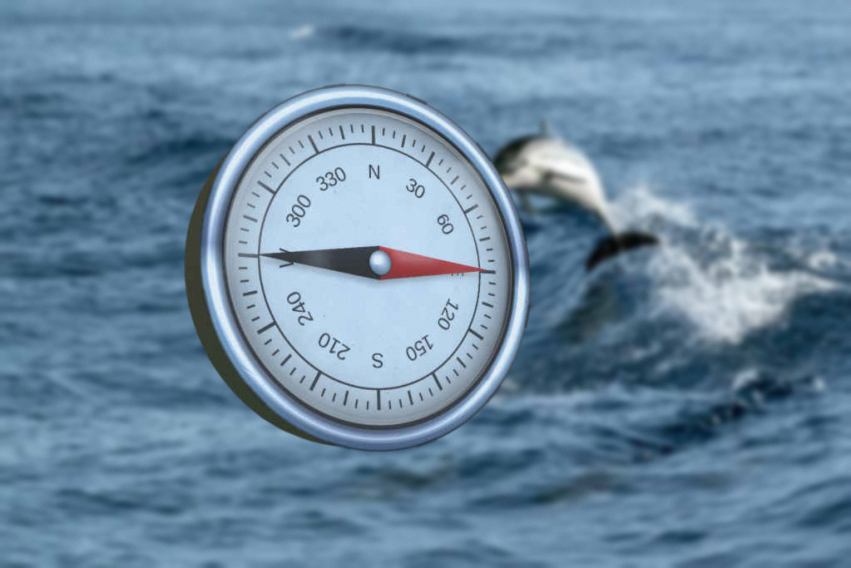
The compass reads 90 °
